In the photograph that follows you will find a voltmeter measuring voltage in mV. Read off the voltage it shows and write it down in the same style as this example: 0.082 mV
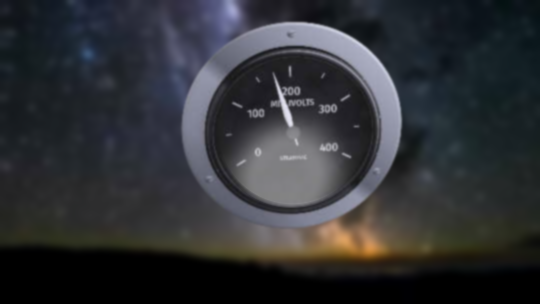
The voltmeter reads 175 mV
